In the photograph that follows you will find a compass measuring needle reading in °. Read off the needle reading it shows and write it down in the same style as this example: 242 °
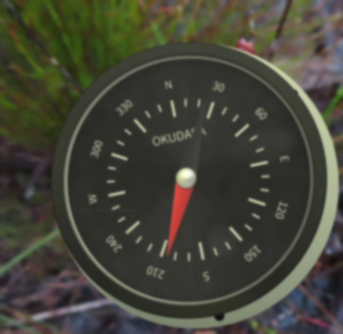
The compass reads 205 °
